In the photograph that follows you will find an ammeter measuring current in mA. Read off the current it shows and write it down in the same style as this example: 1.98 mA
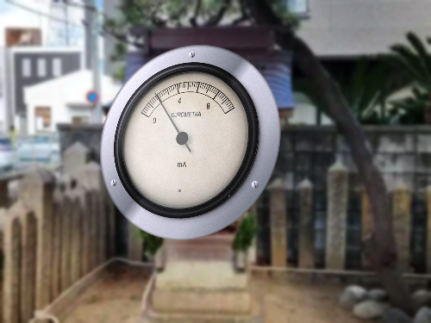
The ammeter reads 2 mA
